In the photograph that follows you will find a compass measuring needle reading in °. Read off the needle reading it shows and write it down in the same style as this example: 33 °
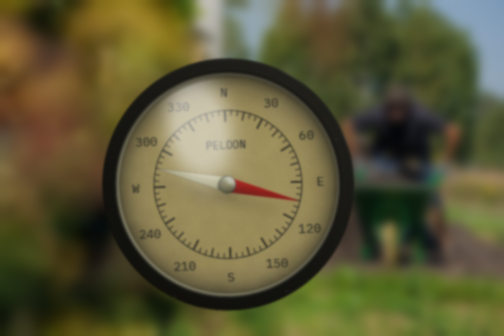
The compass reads 105 °
